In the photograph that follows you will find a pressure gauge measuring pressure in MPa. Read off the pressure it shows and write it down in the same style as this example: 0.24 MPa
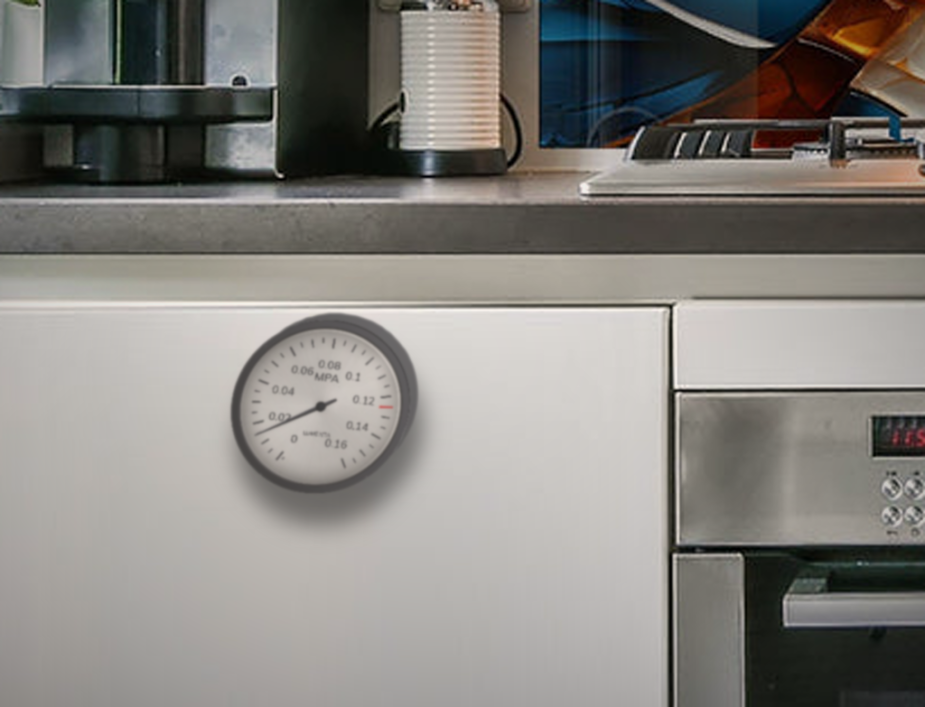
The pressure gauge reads 0.015 MPa
